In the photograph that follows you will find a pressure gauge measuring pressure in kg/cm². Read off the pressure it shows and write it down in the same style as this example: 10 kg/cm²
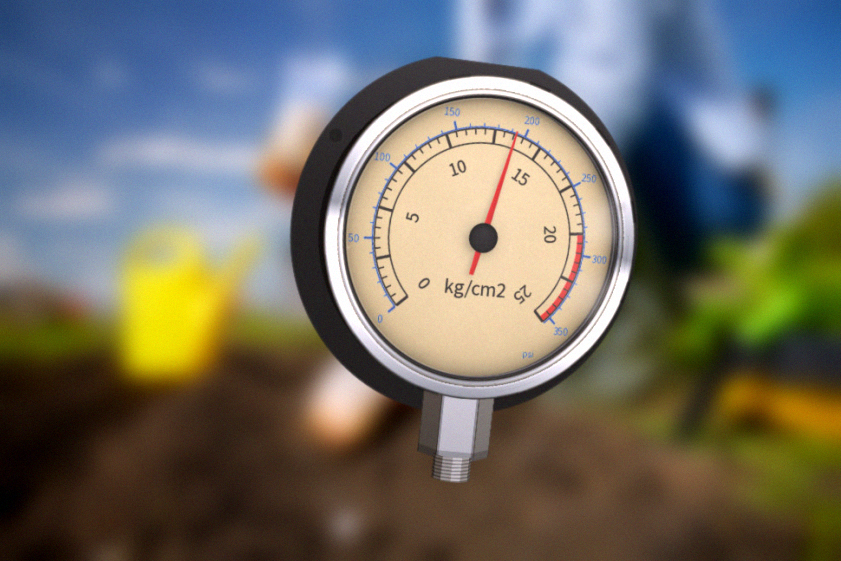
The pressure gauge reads 13.5 kg/cm²
